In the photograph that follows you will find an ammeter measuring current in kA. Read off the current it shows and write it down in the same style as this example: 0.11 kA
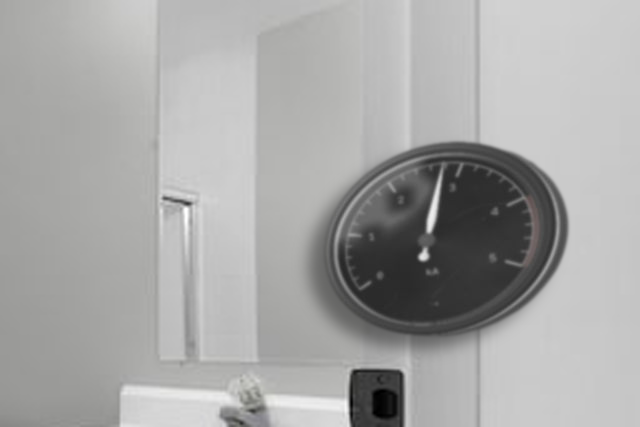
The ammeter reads 2.8 kA
